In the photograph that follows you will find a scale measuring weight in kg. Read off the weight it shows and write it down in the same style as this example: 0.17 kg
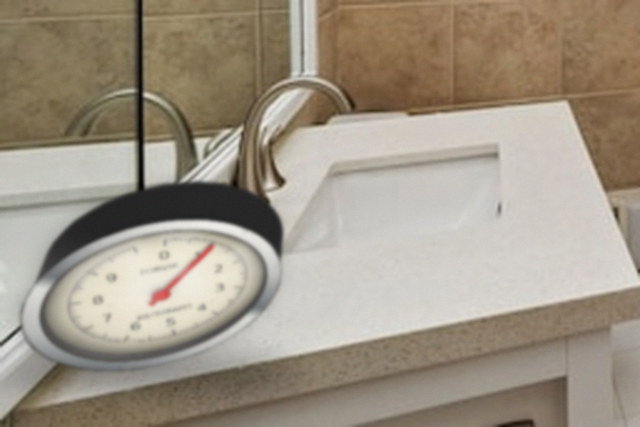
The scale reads 1 kg
